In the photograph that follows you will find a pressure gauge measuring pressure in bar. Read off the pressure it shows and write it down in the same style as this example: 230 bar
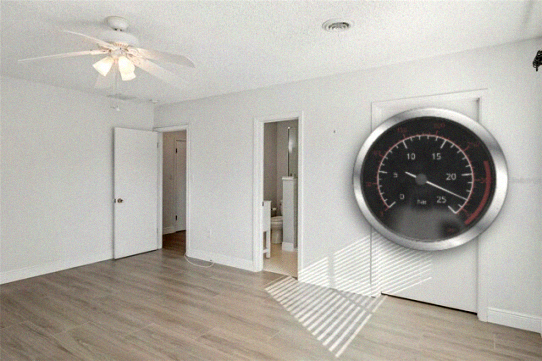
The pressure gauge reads 23 bar
